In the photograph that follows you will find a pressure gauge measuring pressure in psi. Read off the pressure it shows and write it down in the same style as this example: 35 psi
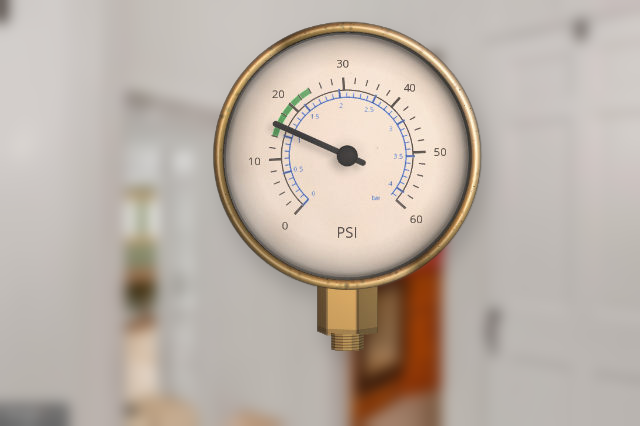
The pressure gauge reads 16 psi
